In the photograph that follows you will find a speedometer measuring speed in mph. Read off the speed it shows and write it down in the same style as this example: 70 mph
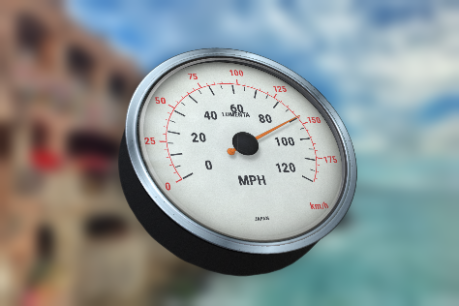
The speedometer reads 90 mph
